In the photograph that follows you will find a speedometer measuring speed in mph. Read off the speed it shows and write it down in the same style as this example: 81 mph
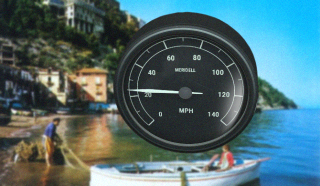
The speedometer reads 25 mph
